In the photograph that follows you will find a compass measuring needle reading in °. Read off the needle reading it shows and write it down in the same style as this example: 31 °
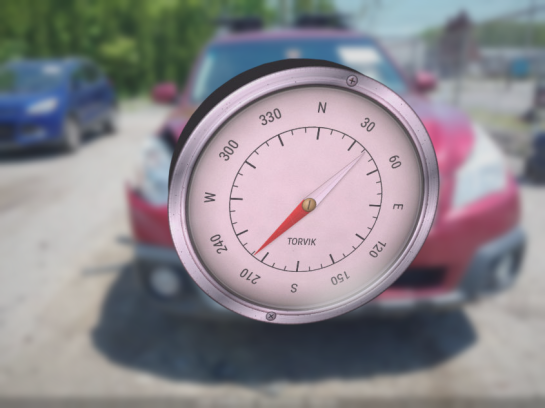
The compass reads 220 °
